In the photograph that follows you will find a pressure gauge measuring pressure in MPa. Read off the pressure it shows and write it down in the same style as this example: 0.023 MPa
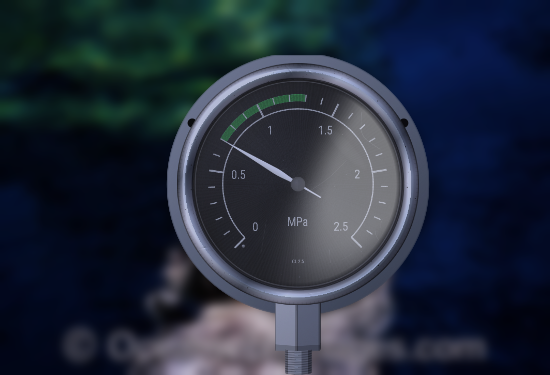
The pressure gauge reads 0.7 MPa
